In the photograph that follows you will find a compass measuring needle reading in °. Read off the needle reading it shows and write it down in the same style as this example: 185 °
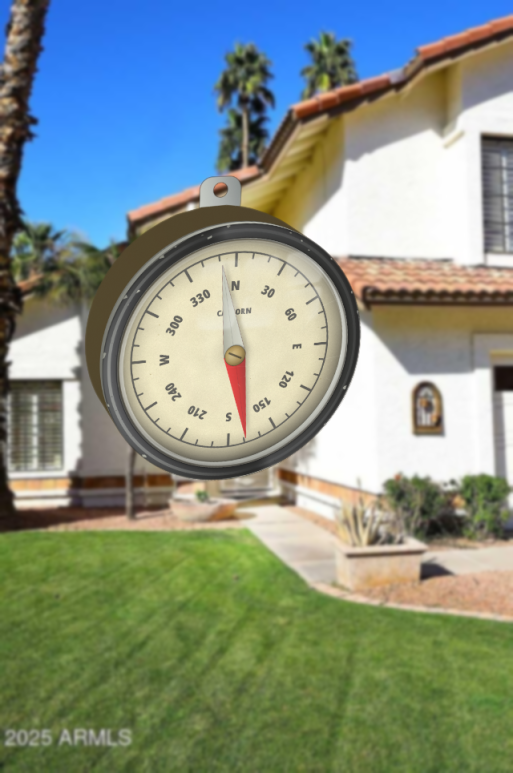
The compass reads 170 °
